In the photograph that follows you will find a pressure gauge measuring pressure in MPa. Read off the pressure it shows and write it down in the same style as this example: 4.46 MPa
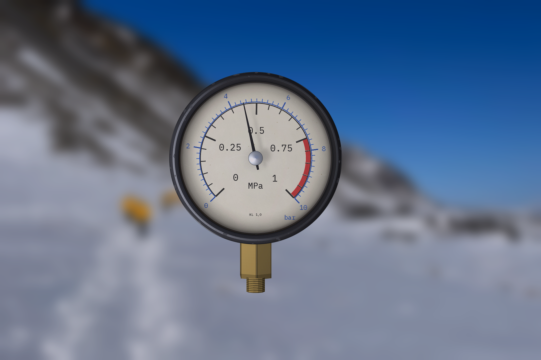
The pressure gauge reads 0.45 MPa
